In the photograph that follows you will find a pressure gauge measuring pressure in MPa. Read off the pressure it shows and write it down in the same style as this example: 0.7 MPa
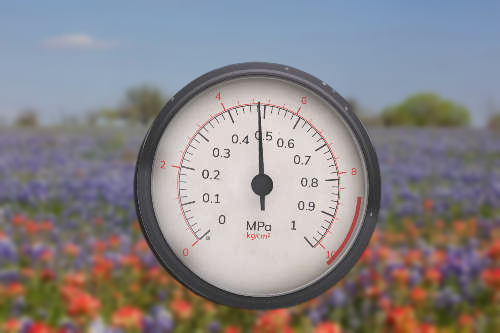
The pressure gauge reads 0.48 MPa
